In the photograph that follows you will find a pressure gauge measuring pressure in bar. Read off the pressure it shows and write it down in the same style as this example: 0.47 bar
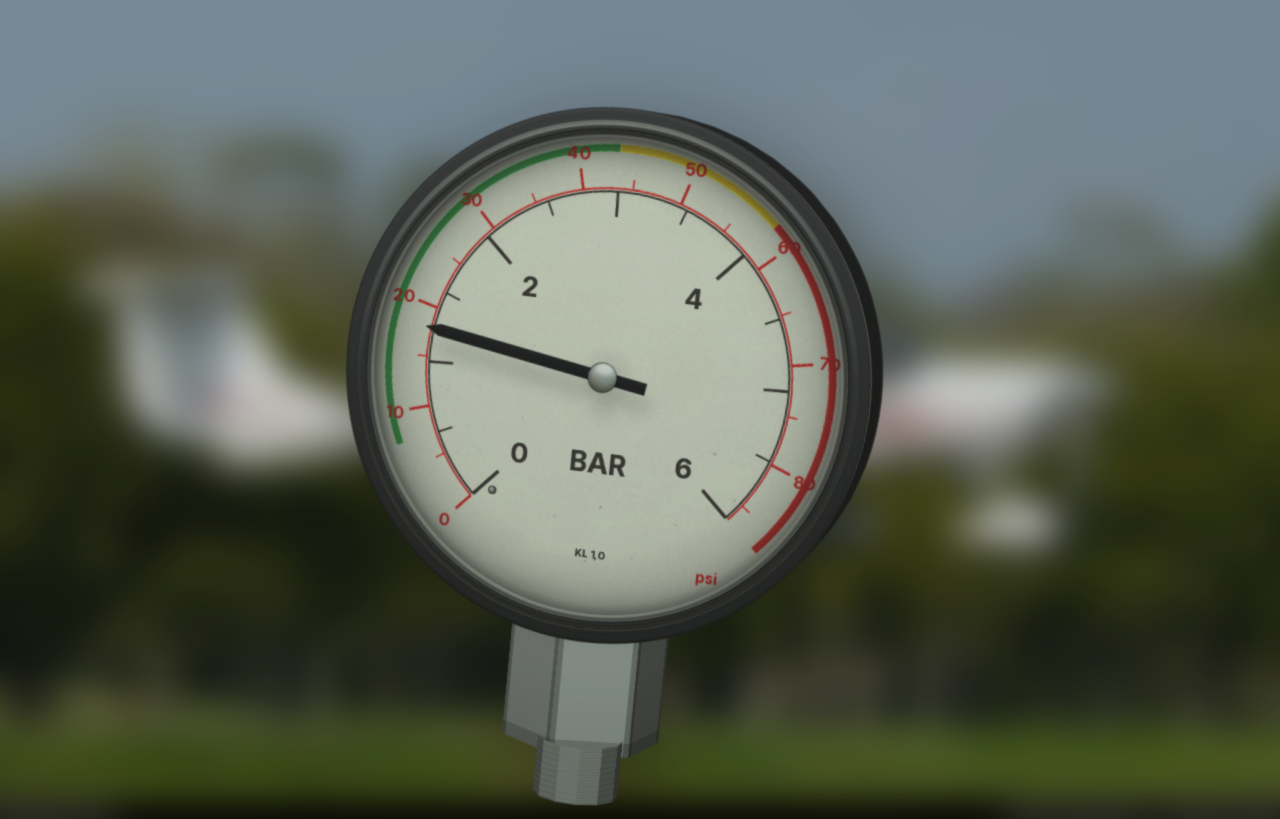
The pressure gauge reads 1.25 bar
